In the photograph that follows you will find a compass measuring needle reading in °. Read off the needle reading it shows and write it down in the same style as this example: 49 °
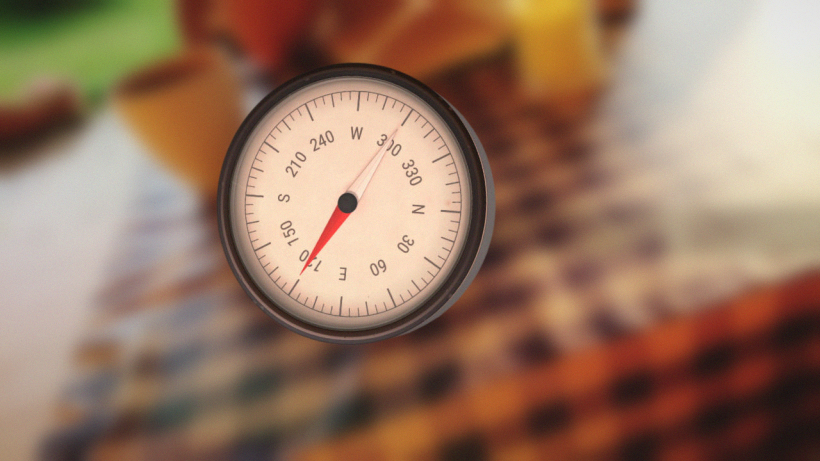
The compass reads 120 °
